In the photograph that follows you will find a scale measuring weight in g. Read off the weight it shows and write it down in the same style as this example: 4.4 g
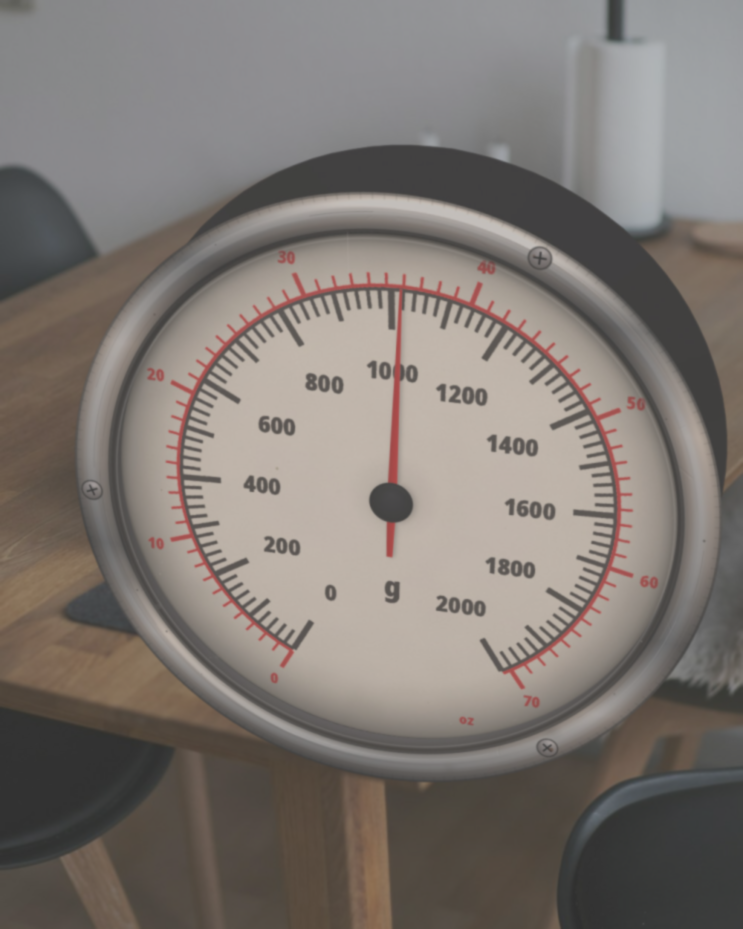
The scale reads 1020 g
